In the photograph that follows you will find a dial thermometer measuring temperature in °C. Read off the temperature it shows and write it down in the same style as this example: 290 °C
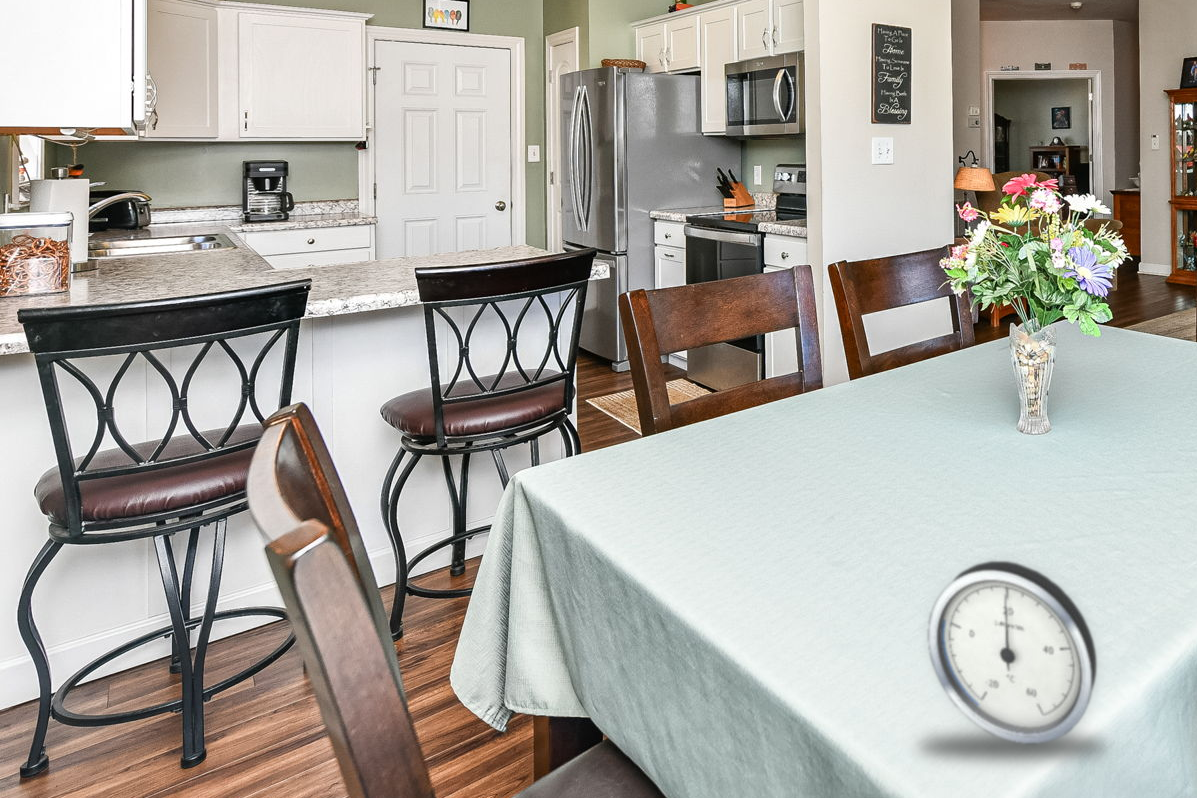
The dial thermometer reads 20 °C
